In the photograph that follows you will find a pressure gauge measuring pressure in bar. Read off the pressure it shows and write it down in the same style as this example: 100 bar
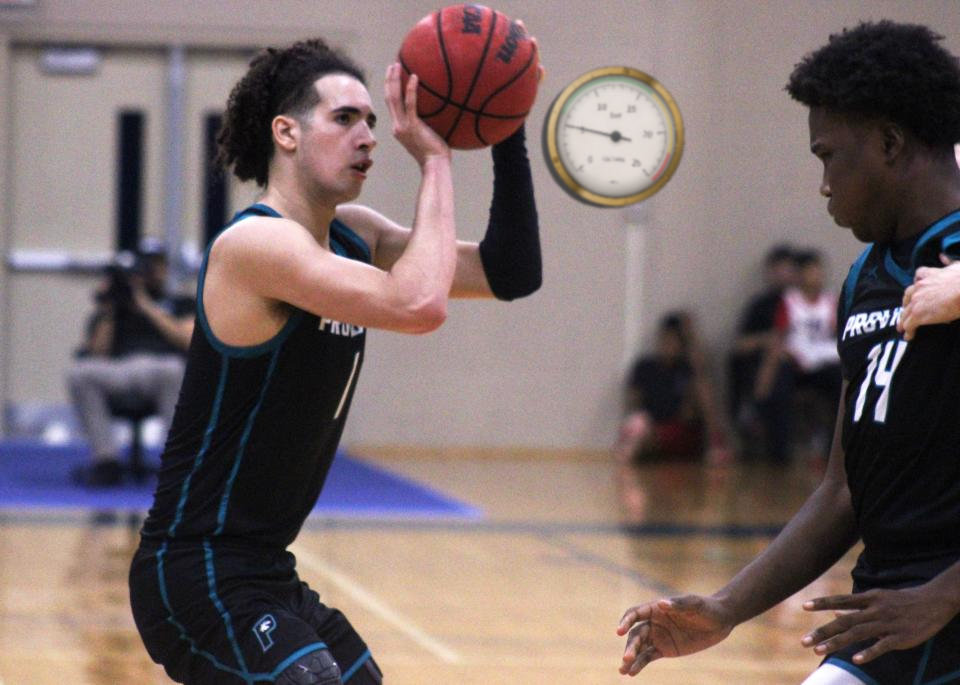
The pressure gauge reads 5 bar
